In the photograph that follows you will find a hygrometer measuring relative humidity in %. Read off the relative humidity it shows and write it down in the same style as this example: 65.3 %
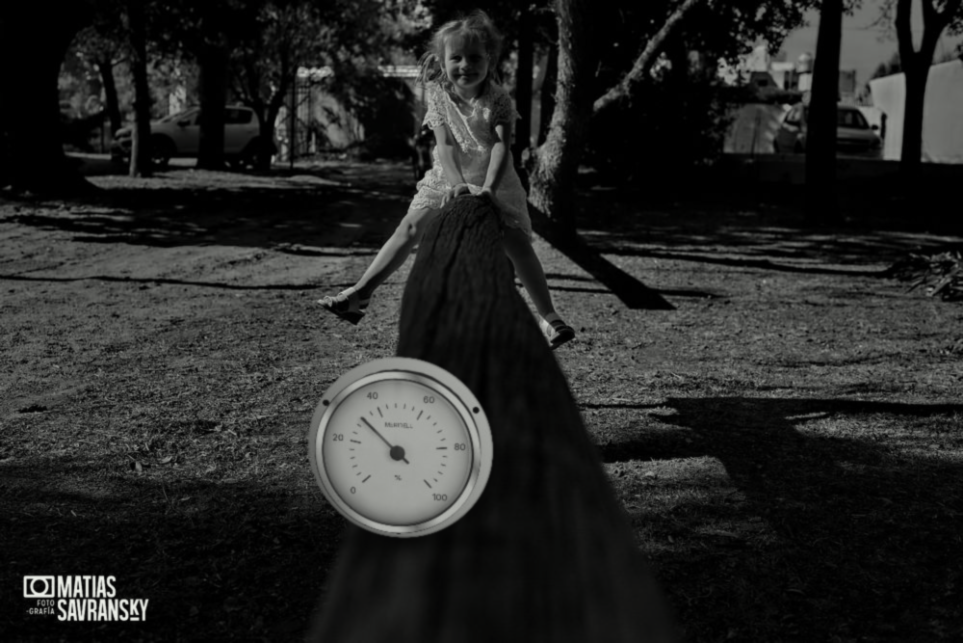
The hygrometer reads 32 %
